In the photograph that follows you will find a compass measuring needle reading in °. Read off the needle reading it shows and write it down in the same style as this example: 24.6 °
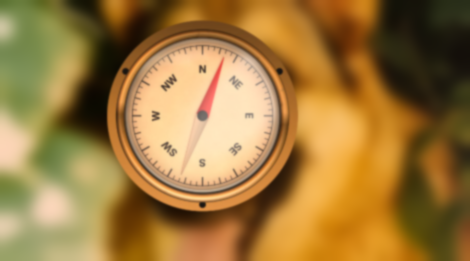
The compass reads 20 °
